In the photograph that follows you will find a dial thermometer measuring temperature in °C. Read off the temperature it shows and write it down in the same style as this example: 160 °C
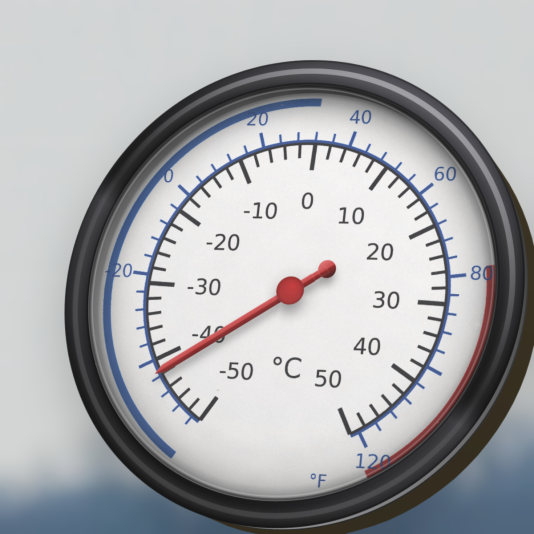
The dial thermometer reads -42 °C
